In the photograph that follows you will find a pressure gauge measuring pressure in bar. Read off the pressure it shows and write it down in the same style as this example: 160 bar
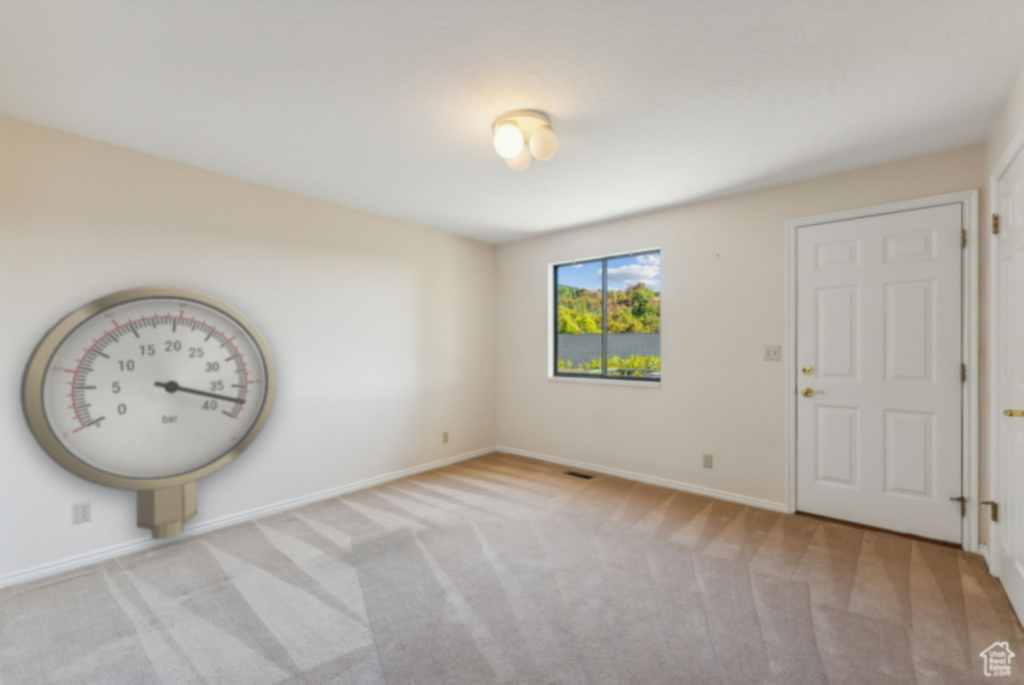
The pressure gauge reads 37.5 bar
